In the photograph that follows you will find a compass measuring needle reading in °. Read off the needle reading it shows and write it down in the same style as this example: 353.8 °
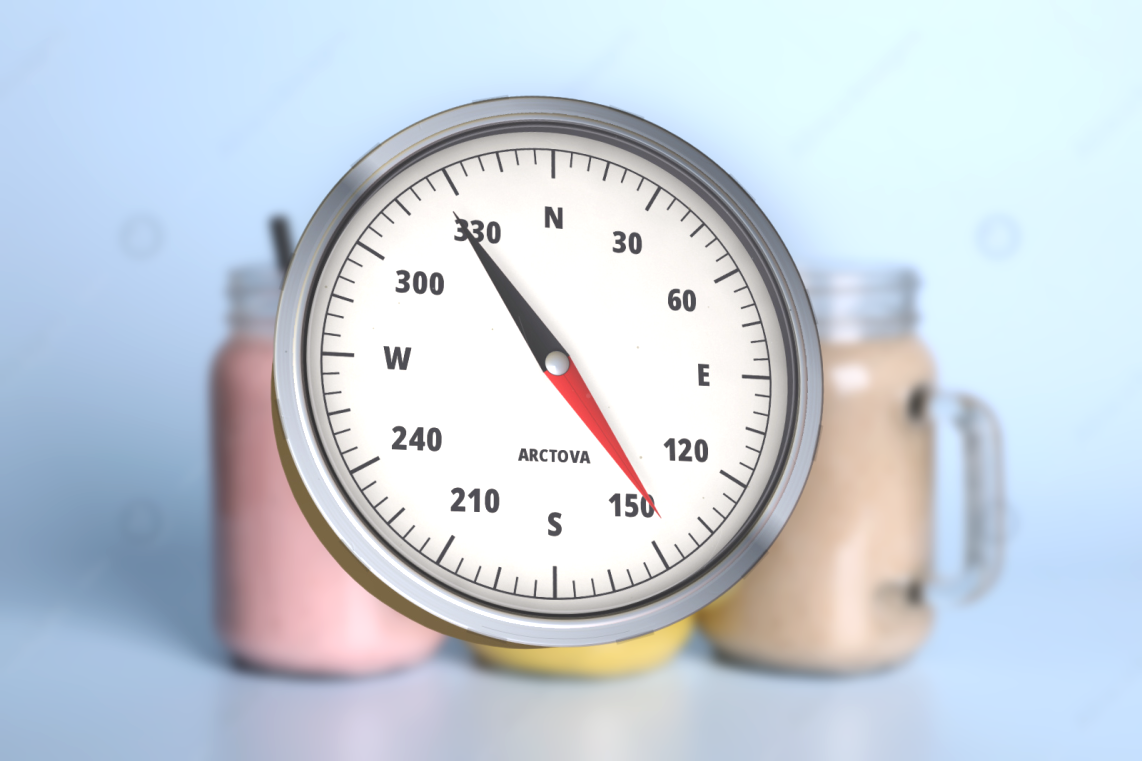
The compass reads 145 °
